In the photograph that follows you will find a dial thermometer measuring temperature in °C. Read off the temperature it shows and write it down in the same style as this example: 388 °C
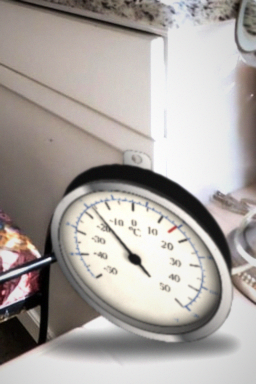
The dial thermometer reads -15 °C
